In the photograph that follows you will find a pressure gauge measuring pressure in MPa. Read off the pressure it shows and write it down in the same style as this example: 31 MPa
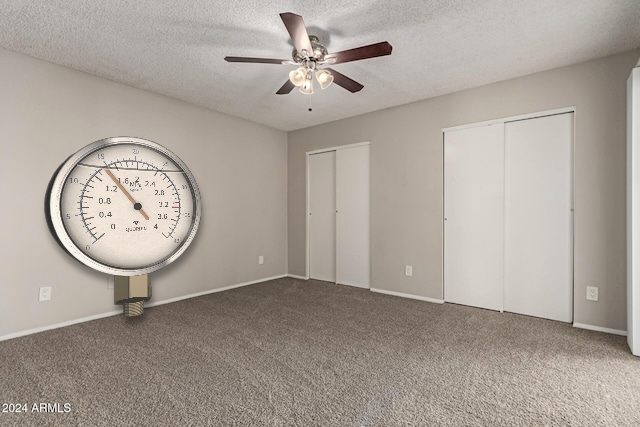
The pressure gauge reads 1.4 MPa
